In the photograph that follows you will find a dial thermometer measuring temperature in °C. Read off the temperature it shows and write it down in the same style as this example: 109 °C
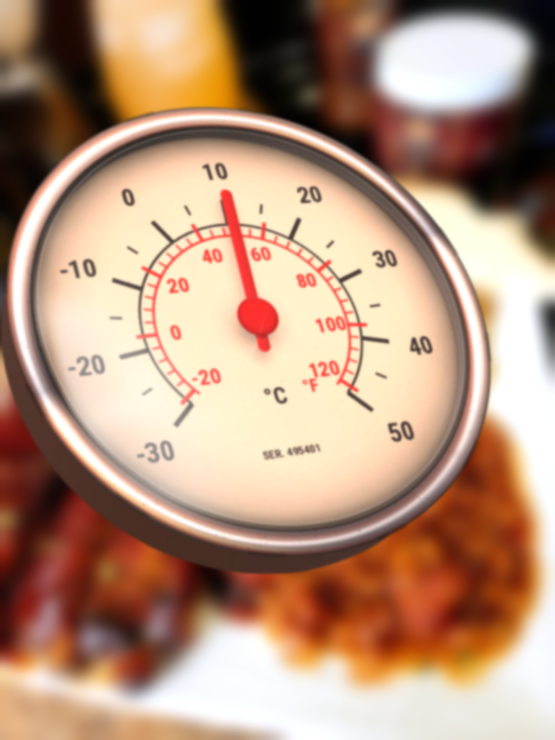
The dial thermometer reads 10 °C
